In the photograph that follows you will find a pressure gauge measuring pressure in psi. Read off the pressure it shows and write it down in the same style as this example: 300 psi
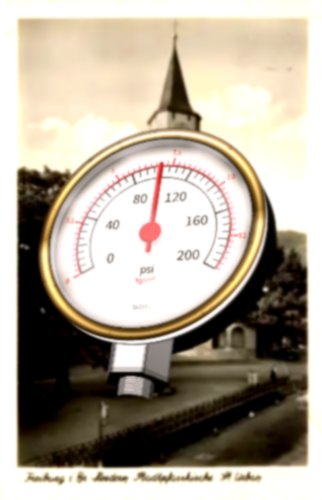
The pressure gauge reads 100 psi
